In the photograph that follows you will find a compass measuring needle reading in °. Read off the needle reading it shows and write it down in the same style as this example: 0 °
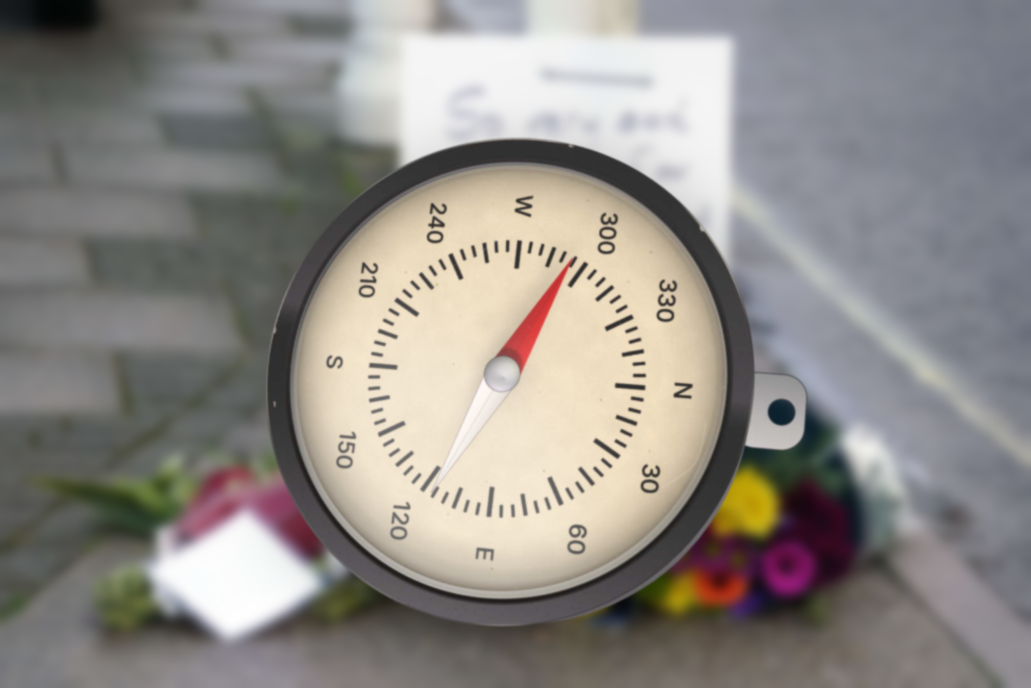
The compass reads 295 °
